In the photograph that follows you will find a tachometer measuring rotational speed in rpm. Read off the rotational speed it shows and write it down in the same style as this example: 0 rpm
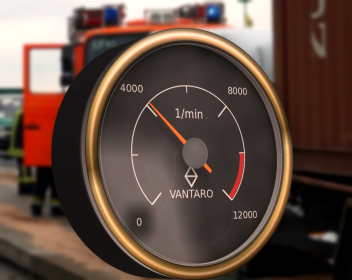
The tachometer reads 4000 rpm
